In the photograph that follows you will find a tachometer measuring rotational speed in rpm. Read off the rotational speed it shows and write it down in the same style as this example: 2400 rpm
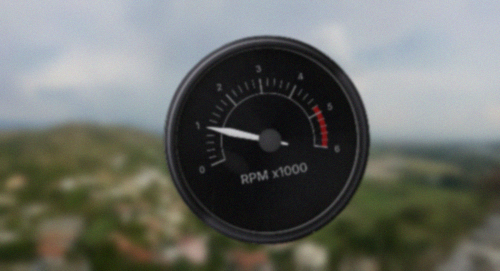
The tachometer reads 1000 rpm
